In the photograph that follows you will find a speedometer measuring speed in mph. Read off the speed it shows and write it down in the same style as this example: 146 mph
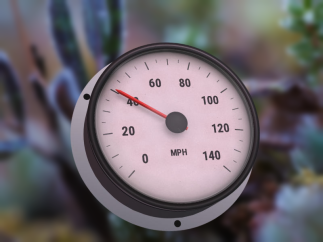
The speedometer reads 40 mph
